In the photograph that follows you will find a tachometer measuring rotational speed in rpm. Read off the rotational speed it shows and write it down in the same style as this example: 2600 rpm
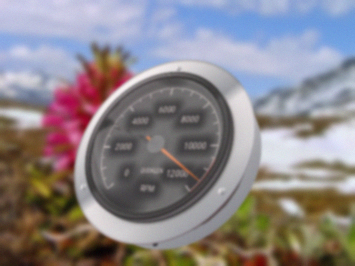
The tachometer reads 11500 rpm
